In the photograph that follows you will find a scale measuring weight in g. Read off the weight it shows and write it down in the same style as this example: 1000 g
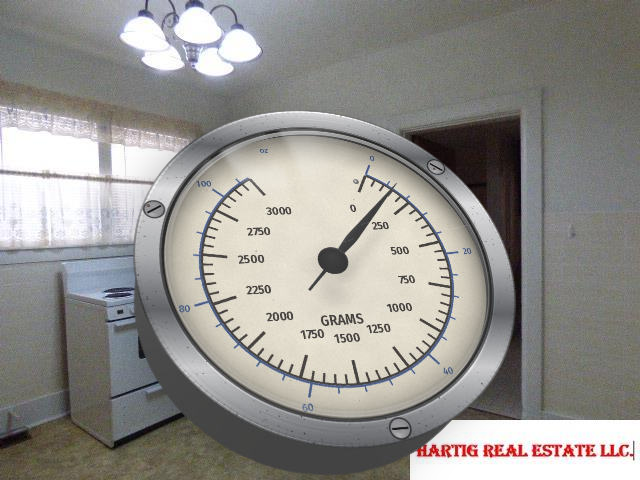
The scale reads 150 g
